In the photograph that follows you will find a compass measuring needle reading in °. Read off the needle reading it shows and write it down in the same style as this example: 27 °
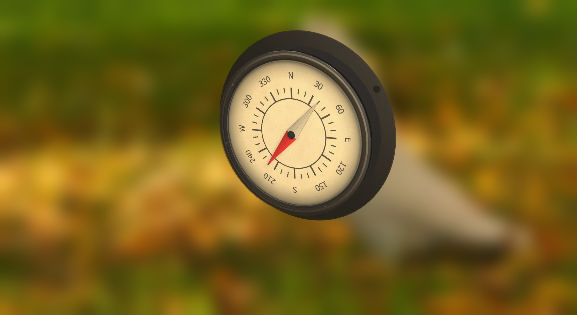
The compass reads 220 °
